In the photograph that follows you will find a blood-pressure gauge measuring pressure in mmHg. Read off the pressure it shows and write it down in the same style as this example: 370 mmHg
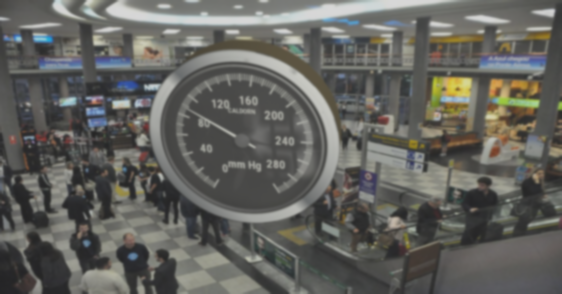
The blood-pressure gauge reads 90 mmHg
